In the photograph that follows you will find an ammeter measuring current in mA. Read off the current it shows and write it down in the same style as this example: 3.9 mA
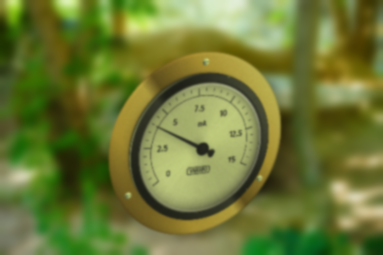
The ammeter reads 4 mA
